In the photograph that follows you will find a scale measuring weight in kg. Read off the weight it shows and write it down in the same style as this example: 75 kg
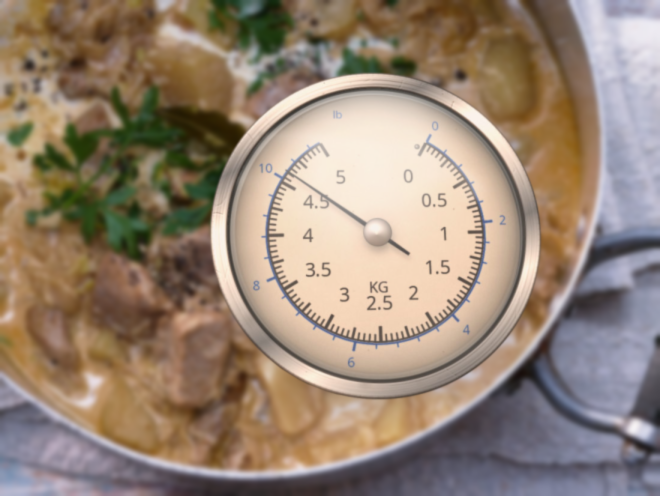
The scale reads 4.6 kg
